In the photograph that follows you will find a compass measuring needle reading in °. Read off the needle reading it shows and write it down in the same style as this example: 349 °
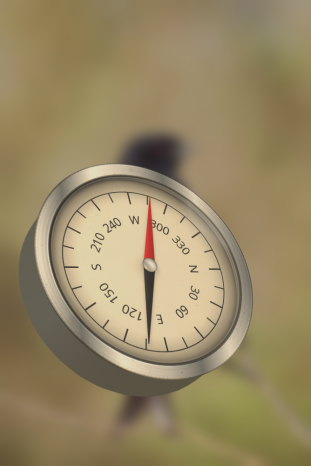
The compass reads 285 °
